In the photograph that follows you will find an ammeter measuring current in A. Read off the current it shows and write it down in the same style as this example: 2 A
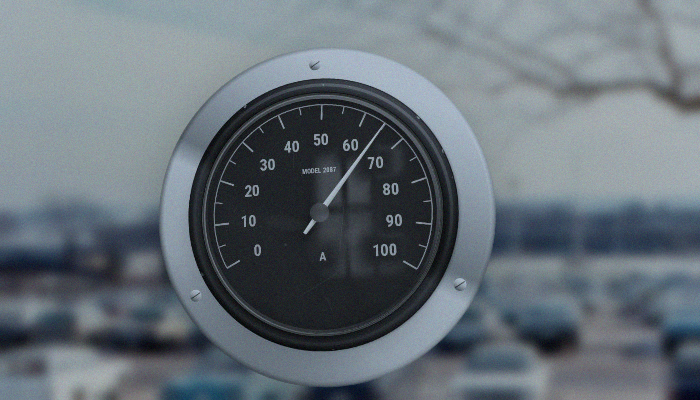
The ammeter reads 65 A
